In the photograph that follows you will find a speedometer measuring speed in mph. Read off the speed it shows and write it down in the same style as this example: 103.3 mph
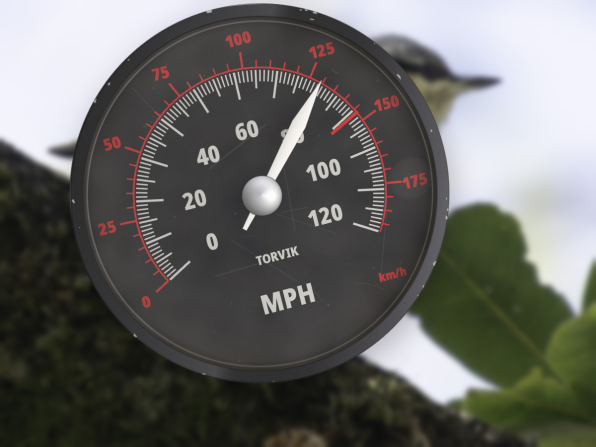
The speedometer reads 80 mph
